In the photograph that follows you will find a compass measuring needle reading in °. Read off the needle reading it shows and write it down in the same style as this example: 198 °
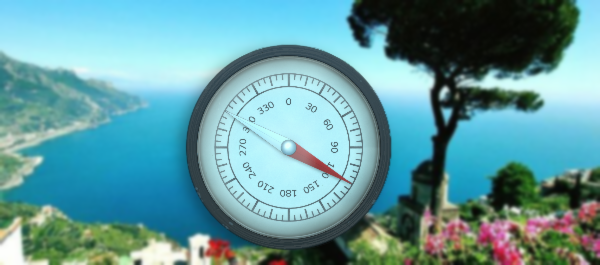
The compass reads 120 °
